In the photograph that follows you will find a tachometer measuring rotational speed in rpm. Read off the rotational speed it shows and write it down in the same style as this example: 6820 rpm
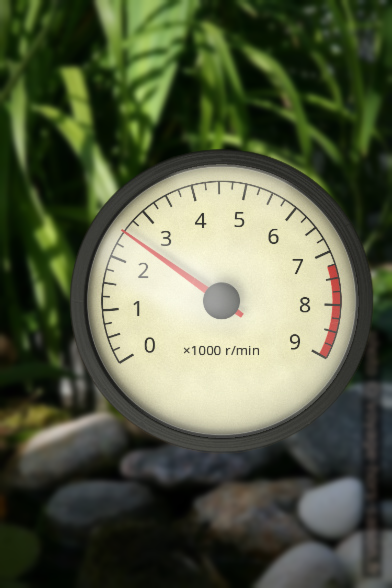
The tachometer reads 2500 rpm
